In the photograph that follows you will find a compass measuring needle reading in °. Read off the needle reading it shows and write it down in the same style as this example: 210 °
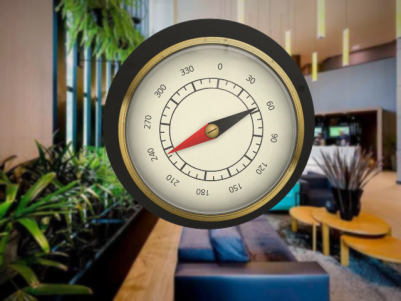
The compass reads 235 °
